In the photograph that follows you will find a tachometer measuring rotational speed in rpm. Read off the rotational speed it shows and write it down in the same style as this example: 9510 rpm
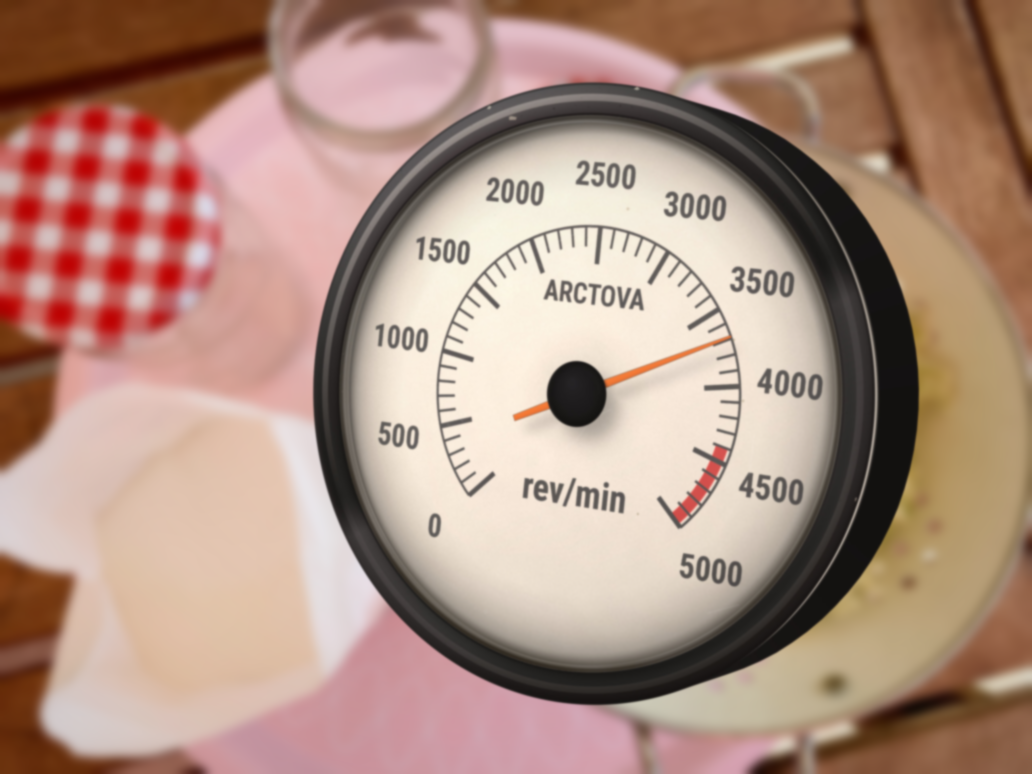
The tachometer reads 3700 rpm
